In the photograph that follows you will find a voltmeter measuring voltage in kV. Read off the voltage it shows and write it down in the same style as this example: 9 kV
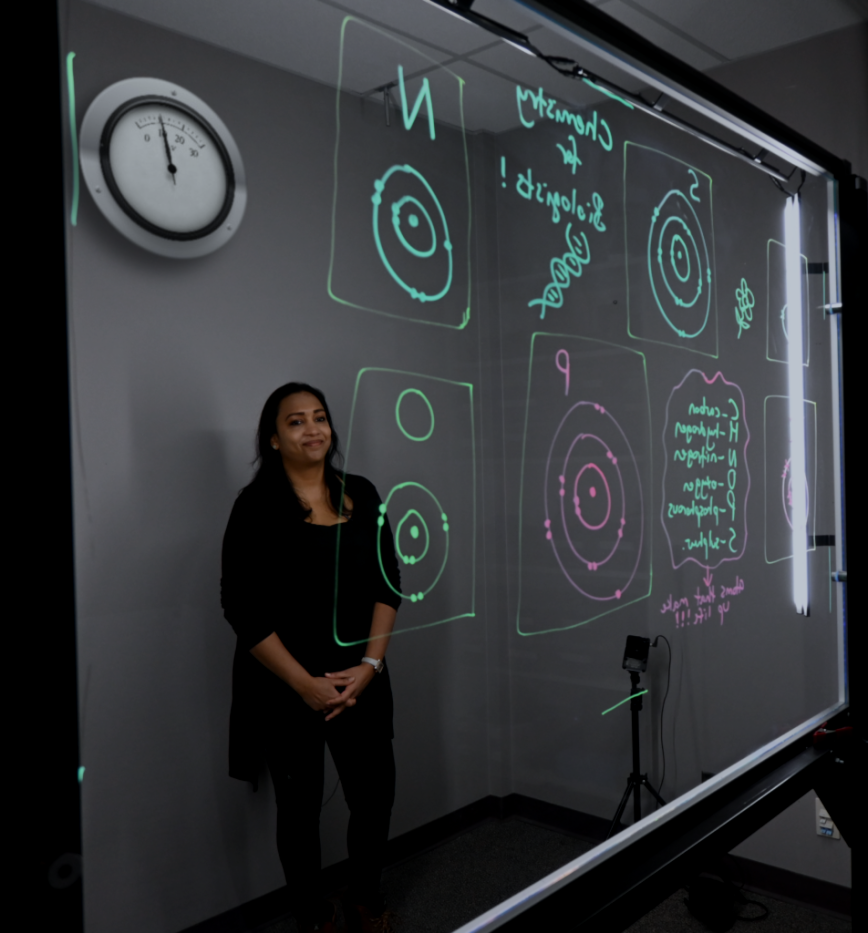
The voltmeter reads 10 kV
